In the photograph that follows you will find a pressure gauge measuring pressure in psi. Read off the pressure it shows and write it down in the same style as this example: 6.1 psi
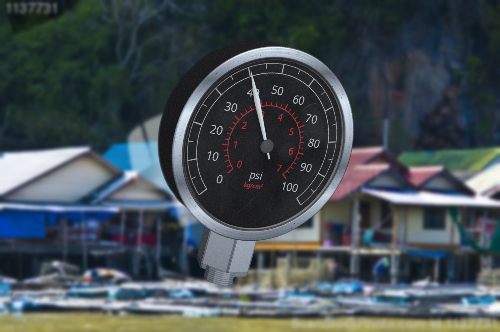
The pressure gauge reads 40 psi
